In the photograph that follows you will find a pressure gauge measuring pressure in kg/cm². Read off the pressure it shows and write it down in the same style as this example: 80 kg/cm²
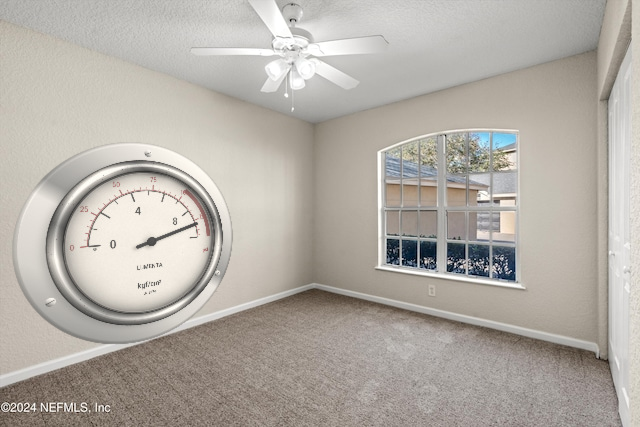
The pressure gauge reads 9 kg/cm²
